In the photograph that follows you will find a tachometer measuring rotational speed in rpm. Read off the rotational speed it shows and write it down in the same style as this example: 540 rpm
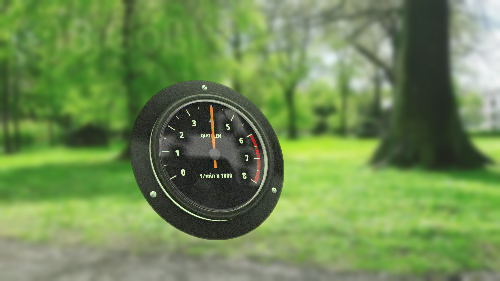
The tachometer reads 4000 rpm
